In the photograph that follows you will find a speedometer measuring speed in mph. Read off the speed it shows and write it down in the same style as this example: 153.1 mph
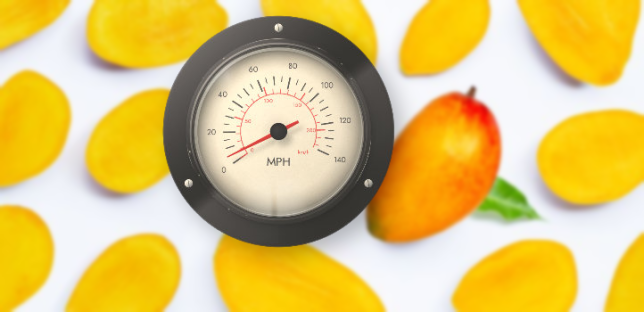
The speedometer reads 5 mph
